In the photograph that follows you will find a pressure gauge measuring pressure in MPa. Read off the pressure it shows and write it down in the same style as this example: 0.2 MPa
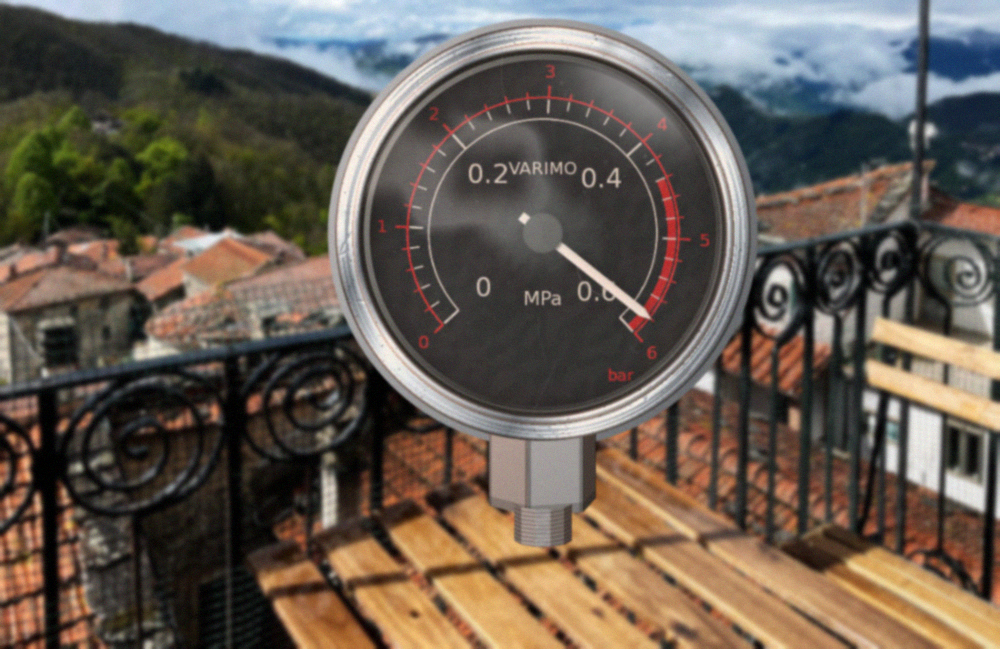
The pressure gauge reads 0.58 MPa
